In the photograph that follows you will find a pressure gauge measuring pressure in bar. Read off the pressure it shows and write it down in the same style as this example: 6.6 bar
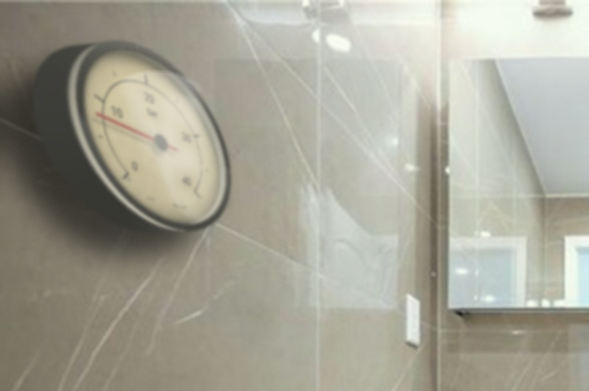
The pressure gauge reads 7.5 bar
